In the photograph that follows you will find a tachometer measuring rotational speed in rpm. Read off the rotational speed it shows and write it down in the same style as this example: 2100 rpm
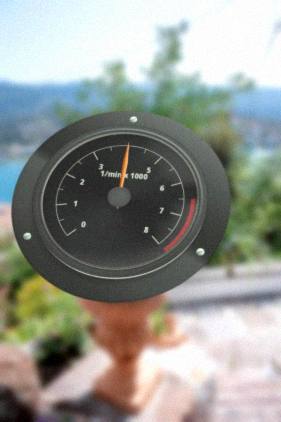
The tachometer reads 4000 rpm
